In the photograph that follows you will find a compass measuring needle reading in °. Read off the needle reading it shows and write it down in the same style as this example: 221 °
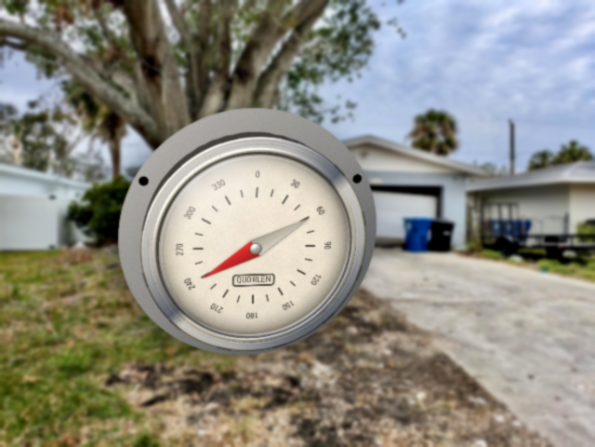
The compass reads 240 °
